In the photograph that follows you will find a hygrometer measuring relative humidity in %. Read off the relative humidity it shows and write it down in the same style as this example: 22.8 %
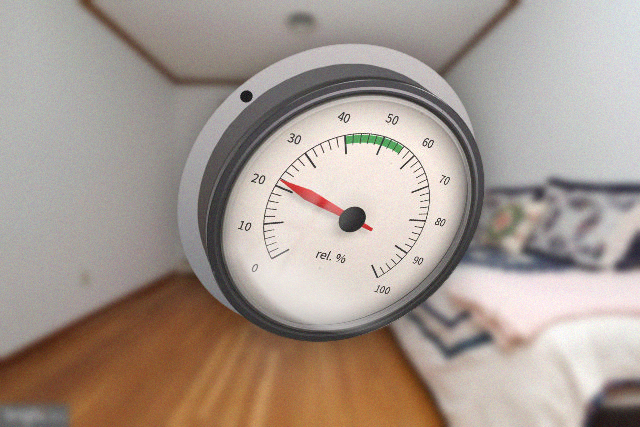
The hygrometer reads 22 %
